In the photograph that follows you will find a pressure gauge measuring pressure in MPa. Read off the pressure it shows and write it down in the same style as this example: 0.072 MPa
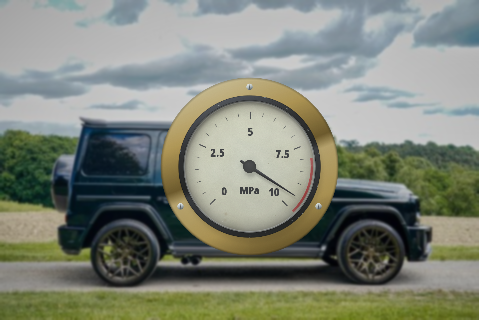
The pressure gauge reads 9.5 MPa
